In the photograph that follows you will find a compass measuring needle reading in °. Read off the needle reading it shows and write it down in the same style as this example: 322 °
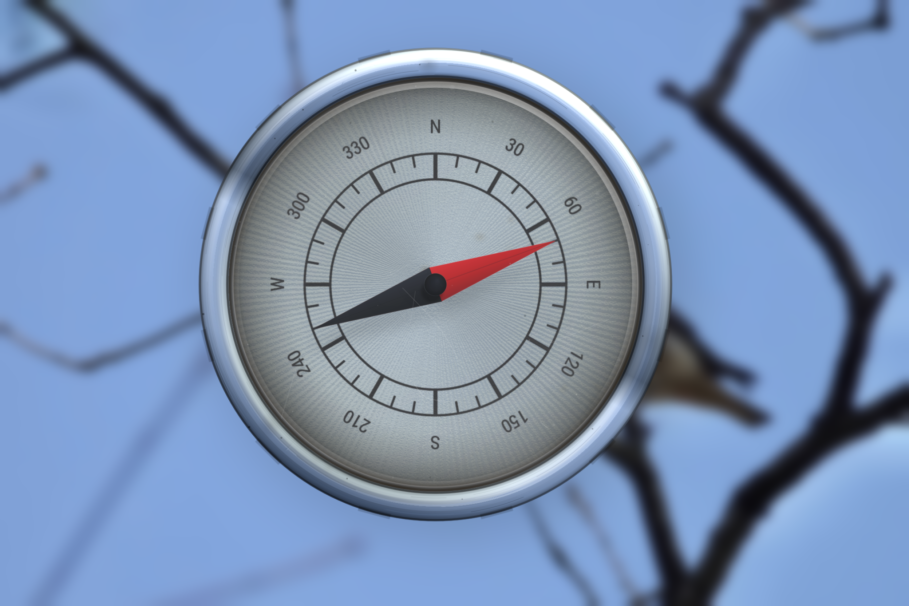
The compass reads 70 °
